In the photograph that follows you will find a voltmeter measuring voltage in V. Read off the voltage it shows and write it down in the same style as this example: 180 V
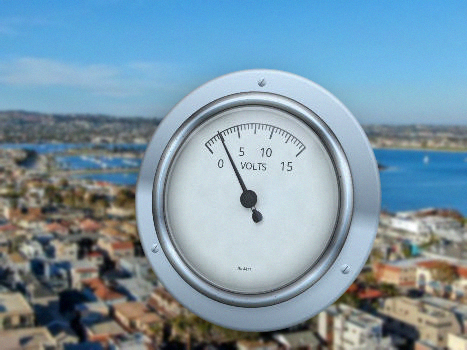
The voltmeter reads 2.5 V
